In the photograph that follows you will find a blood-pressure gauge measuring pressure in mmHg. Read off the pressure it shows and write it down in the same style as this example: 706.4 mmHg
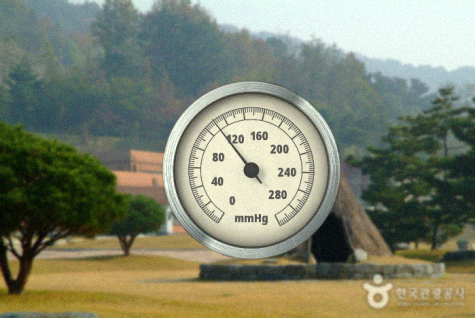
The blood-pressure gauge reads 110 mmHg
